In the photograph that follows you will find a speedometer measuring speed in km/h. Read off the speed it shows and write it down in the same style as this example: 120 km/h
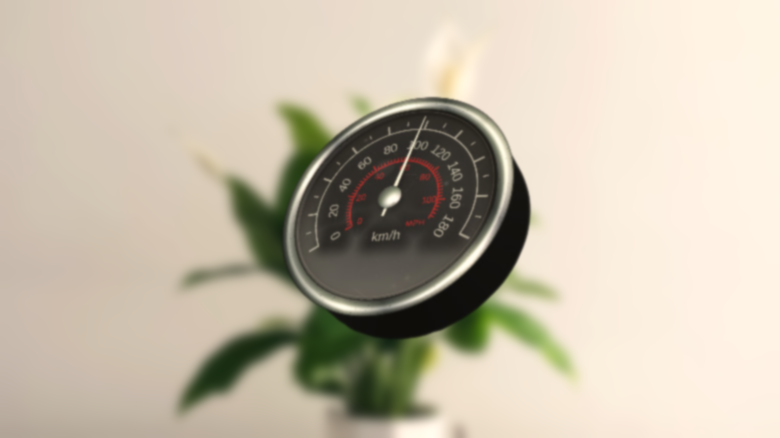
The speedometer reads 100 km/h
